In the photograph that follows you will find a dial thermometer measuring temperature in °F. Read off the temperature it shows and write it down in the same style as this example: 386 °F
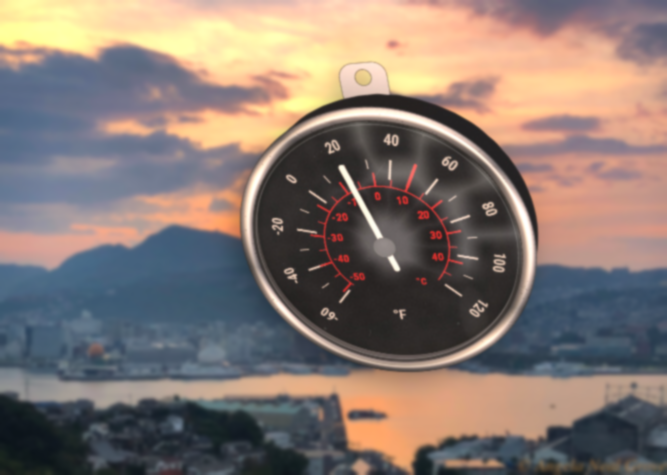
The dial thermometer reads 20 °F
